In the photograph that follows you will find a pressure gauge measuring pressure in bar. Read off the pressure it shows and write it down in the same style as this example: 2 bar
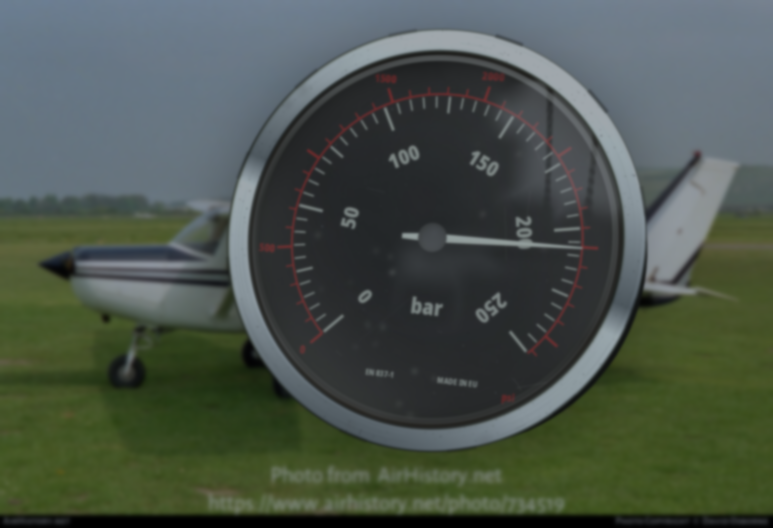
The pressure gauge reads 207.5 bar
